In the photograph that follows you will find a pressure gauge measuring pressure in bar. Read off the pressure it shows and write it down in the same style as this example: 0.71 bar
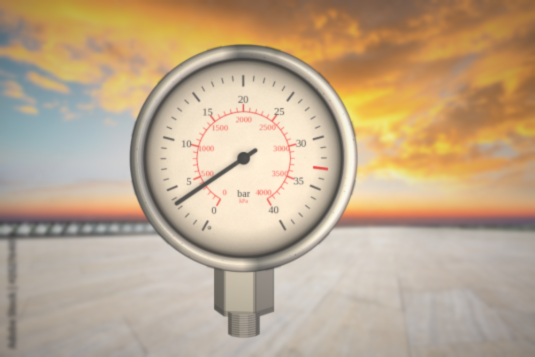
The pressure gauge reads 3.5 bar
